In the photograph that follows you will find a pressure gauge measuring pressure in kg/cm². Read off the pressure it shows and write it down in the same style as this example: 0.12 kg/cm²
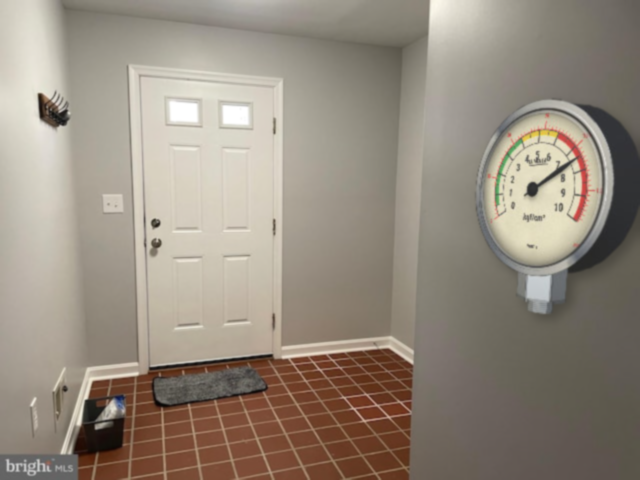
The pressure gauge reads 7.5 kg/cm²
